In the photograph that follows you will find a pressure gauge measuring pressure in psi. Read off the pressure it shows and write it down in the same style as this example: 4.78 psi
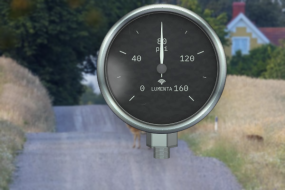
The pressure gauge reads 80 psi
